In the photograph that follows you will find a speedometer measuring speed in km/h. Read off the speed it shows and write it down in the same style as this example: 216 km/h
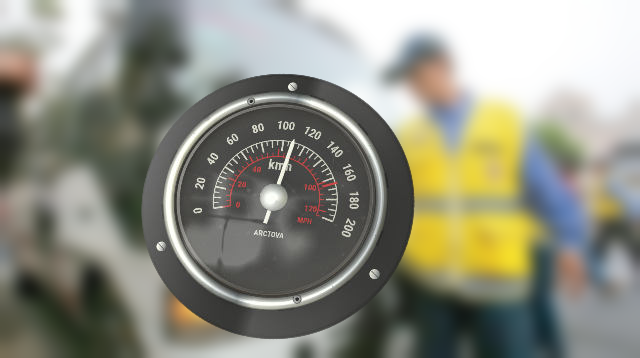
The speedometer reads 110 km/h
